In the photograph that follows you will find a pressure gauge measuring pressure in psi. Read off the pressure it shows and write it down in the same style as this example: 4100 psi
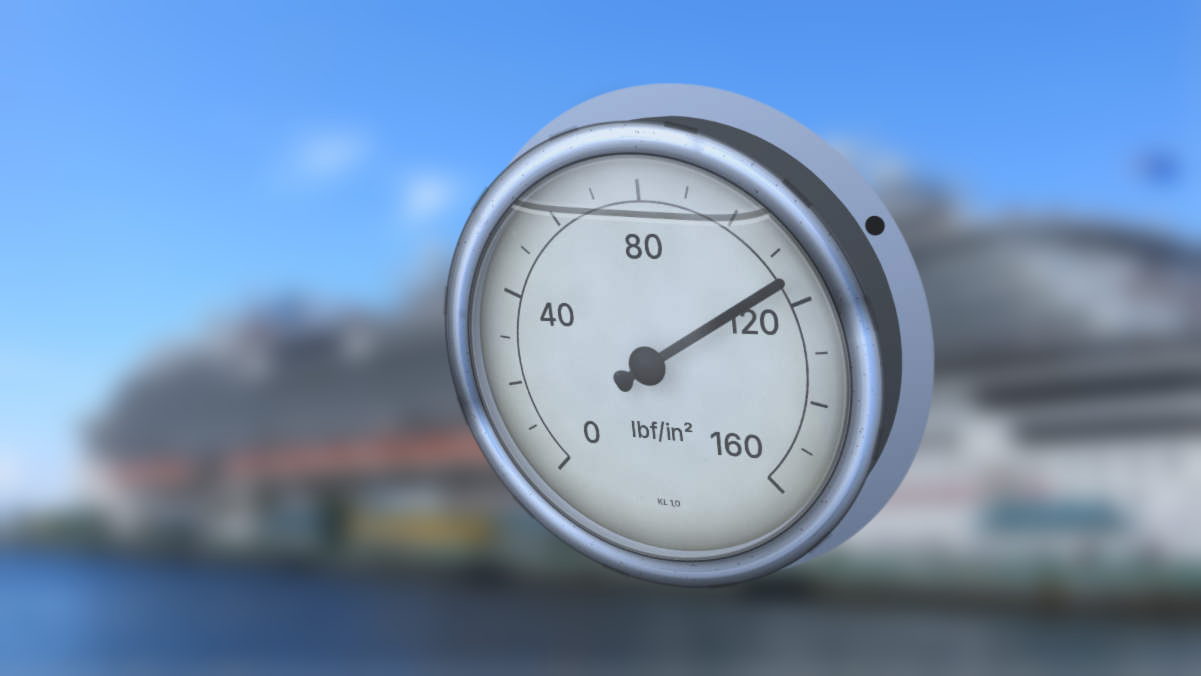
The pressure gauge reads 115 psi
